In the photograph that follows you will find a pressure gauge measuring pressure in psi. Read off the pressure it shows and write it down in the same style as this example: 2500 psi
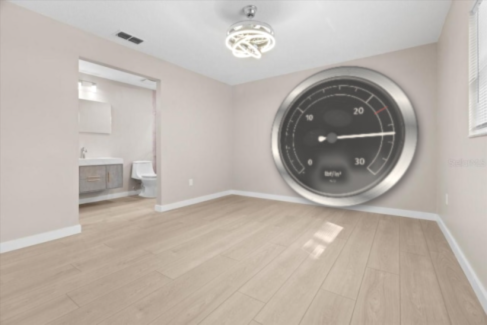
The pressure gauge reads 25 psi
